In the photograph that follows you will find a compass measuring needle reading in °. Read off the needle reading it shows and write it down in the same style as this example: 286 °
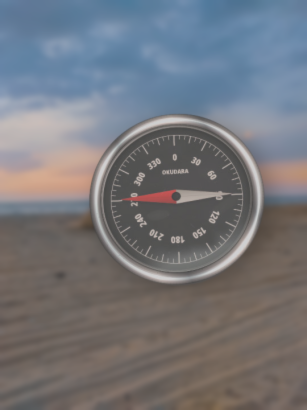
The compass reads 270 °
